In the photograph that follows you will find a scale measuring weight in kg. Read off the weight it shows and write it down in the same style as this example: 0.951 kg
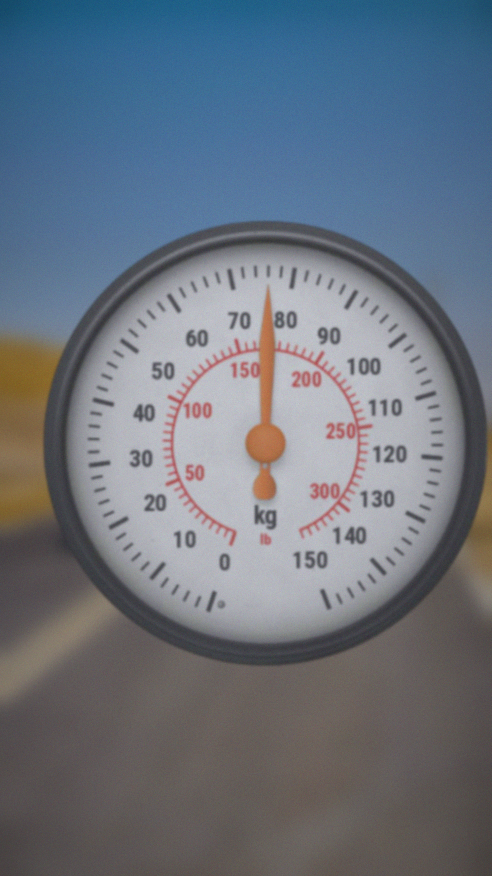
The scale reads 76 kg
